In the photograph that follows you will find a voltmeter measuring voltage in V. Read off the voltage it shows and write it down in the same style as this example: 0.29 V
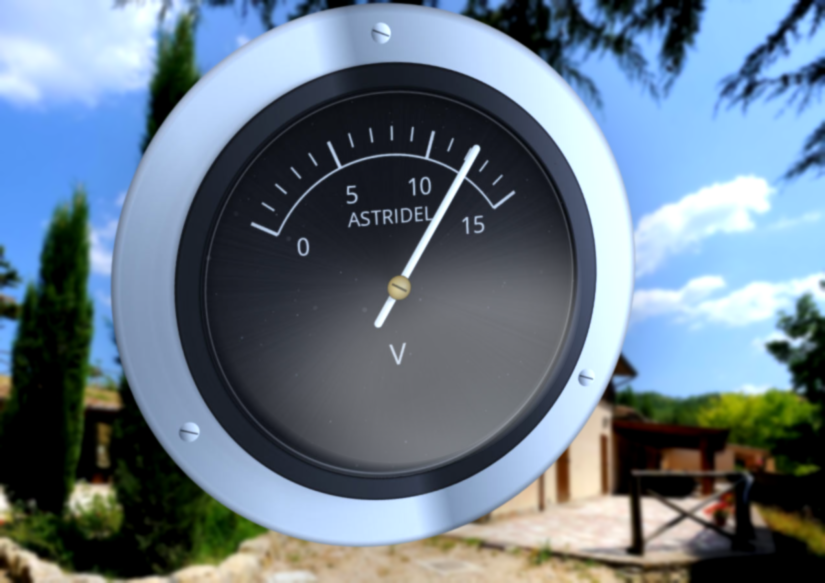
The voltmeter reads 12 V
